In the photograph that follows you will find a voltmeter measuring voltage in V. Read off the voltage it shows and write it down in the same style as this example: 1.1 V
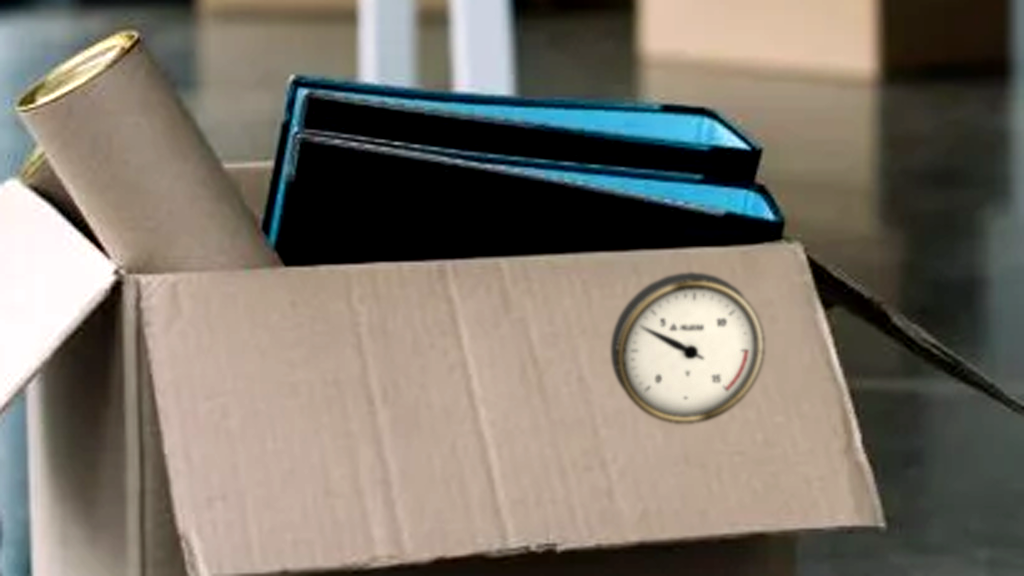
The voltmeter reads 4 V
